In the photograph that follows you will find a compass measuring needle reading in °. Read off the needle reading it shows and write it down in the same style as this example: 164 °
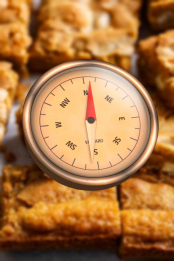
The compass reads 7.5 °
